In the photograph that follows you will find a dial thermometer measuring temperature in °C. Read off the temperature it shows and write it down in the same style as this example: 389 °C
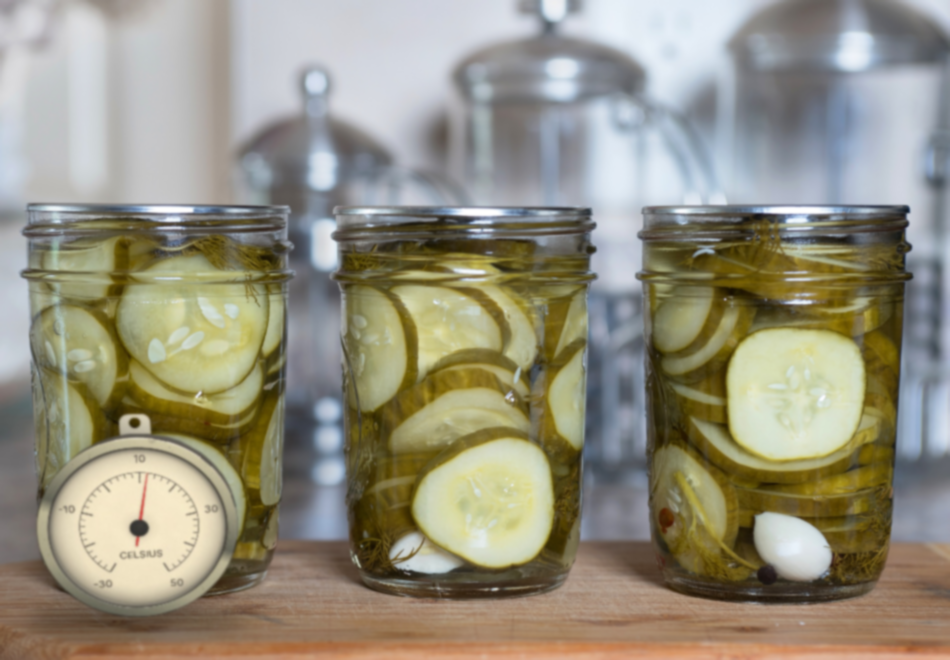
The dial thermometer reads 12 °C
